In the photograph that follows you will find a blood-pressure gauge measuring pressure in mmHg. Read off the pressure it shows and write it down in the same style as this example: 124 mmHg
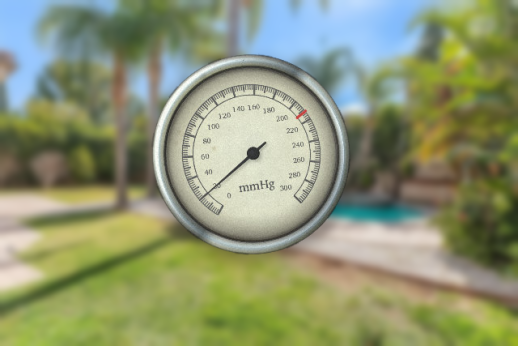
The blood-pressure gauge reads 20 mmHg
